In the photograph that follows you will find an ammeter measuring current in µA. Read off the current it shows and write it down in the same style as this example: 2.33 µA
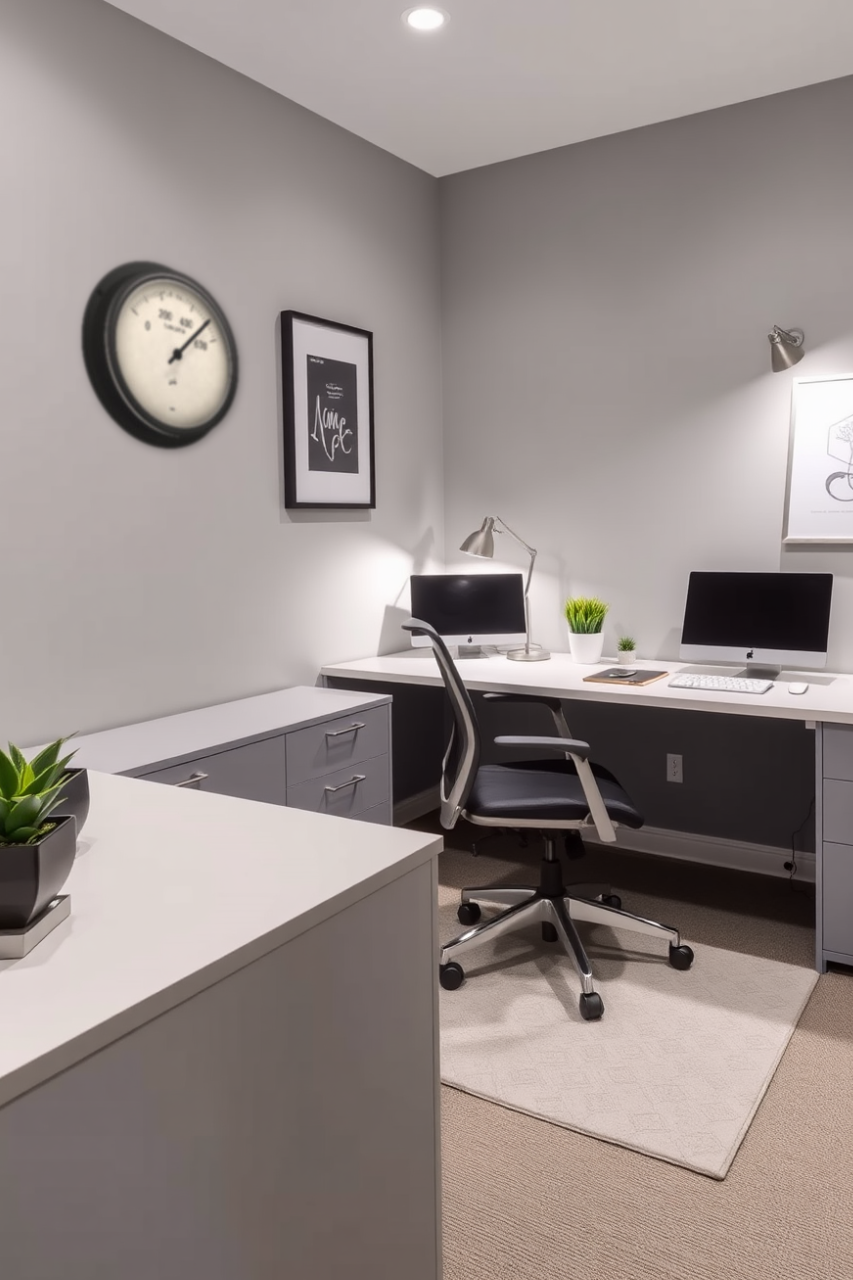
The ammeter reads 500 µA
